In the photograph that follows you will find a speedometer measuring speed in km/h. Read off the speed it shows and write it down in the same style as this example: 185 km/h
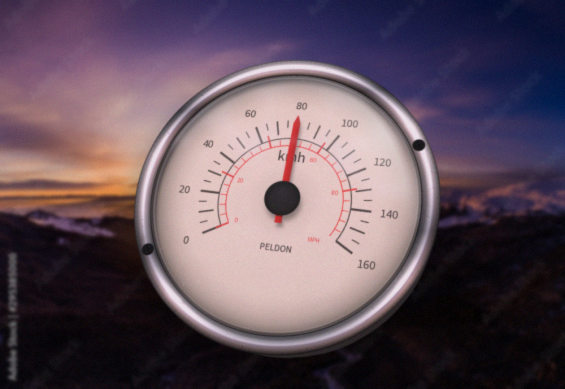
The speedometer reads 80 km/h
